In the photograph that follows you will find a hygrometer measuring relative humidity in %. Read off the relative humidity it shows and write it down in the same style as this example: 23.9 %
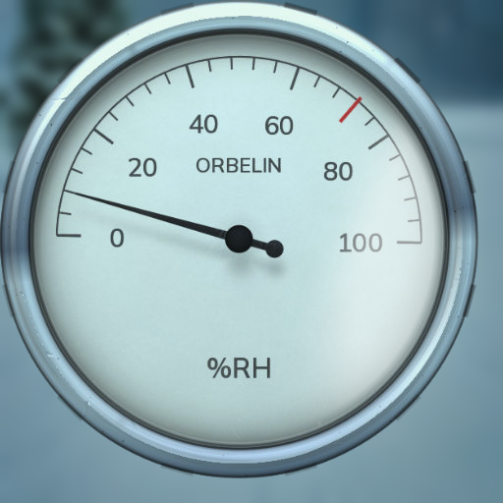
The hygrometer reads 8 %
